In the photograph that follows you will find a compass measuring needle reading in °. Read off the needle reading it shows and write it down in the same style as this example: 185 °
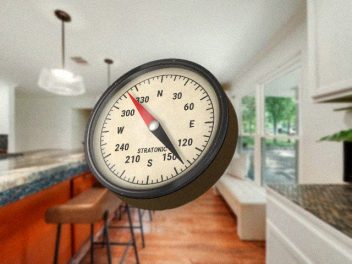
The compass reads 320 °
